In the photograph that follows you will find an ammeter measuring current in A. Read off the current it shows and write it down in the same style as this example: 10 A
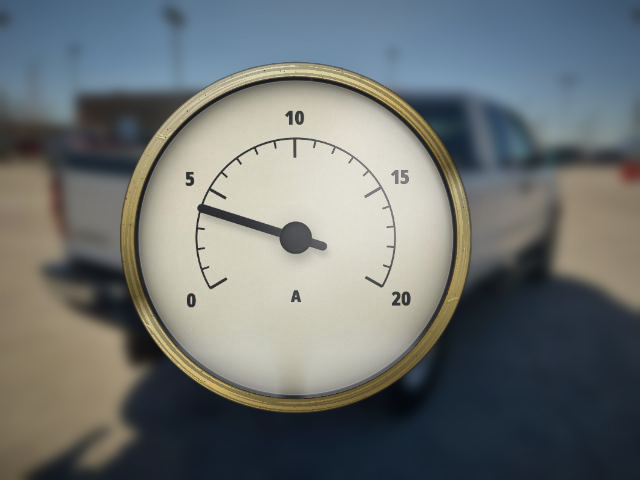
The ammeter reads 4 A
